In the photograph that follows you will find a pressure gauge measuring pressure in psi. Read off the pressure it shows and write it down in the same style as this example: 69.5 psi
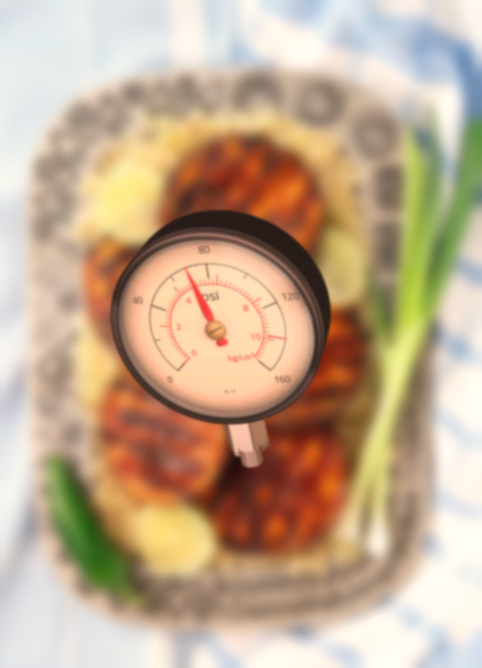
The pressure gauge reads 70 psi
